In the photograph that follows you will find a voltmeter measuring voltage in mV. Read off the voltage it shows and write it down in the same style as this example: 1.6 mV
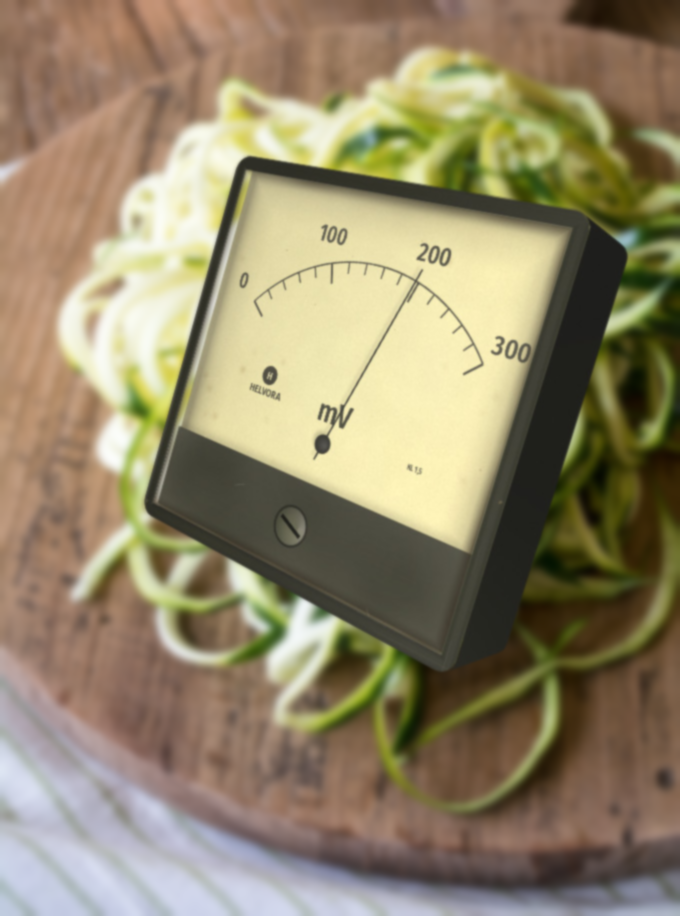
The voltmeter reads 200 mV
